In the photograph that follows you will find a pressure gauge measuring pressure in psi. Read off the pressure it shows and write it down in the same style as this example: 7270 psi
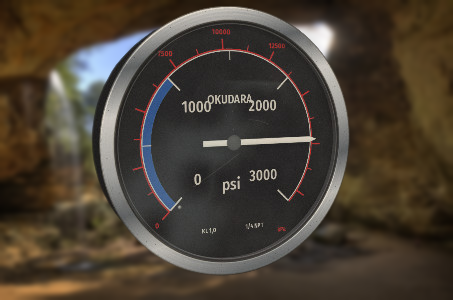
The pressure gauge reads 2500 psi
